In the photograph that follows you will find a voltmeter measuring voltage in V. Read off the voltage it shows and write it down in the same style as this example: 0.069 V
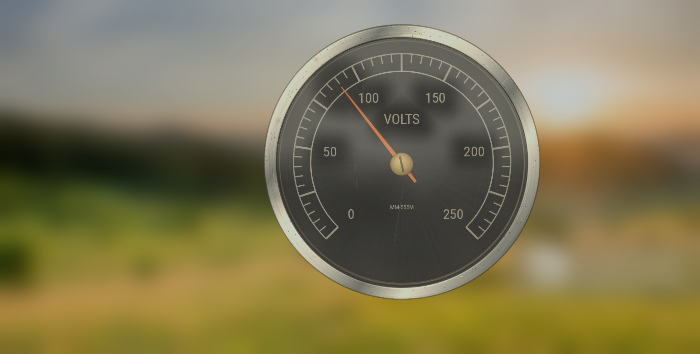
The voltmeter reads 90 V
